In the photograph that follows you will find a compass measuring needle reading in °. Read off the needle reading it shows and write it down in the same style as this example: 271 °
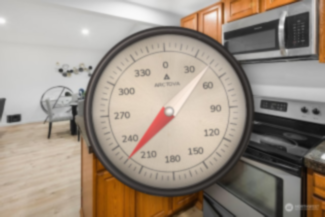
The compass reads 225 °
